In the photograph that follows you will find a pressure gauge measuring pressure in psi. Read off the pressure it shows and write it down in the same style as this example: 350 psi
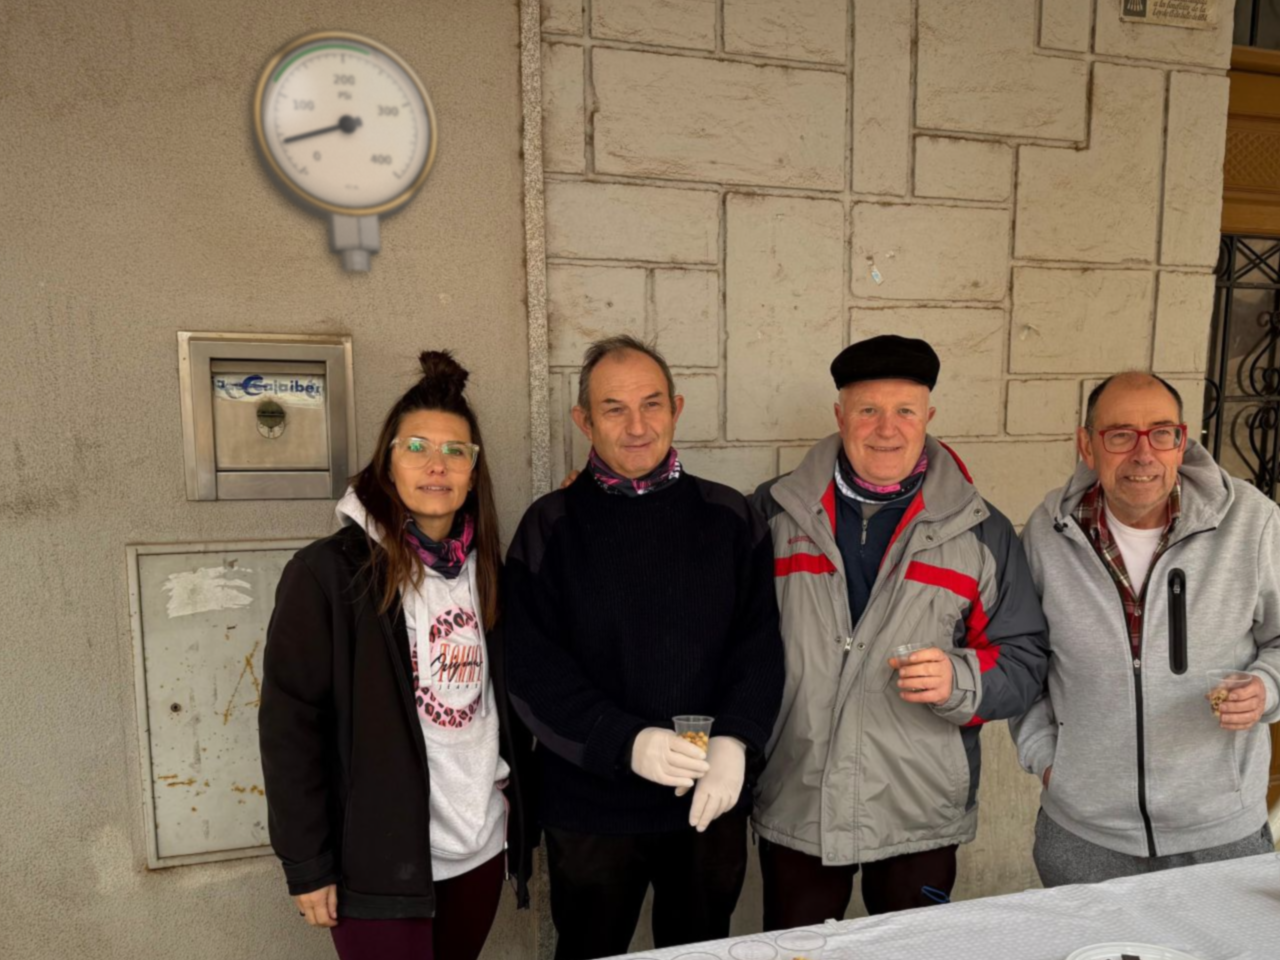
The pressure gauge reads 40 psi
